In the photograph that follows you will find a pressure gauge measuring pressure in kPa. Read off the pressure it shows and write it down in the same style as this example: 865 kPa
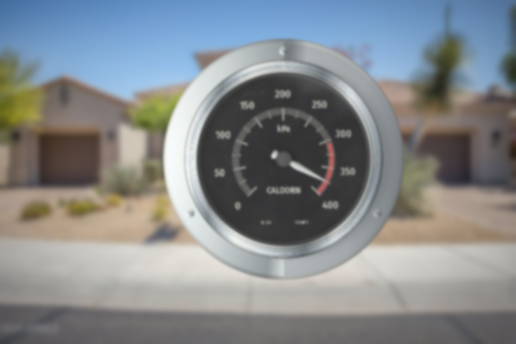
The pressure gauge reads 375 kPa
